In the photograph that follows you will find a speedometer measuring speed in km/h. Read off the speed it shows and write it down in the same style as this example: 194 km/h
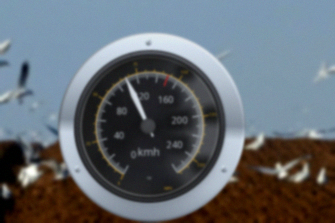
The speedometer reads 110 km/h
